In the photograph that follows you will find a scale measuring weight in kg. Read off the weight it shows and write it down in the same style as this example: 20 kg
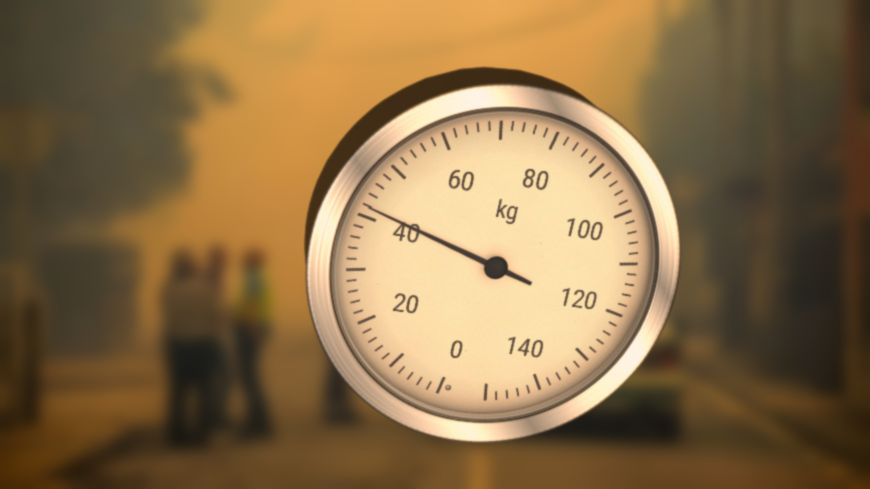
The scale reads 42 kg
